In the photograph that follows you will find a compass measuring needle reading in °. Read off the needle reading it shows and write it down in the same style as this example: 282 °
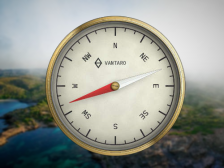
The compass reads 250 °
